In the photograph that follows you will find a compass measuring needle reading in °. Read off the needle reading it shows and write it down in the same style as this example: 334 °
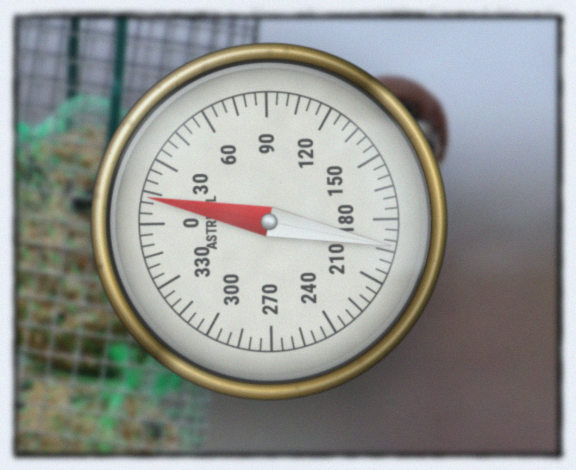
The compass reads 12.5 °
